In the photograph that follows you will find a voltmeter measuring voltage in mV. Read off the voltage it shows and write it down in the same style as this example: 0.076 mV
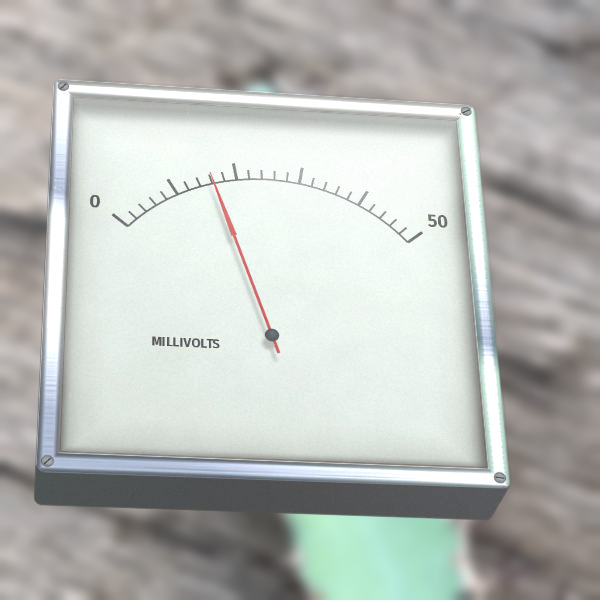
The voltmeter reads 16 mV
